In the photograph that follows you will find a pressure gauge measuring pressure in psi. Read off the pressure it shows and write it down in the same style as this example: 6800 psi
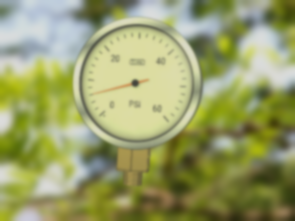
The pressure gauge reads 6 psi
